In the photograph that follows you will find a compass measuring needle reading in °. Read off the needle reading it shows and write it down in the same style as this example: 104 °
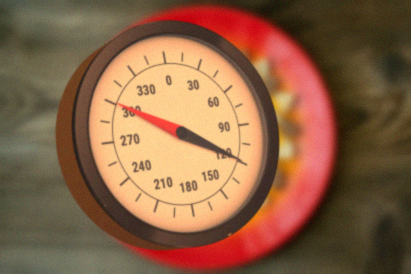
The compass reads 300 °
